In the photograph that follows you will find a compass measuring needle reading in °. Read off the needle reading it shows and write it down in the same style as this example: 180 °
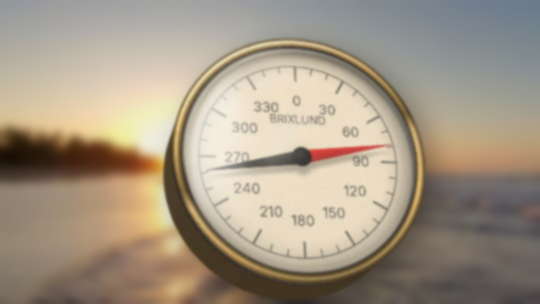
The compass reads 80 °
